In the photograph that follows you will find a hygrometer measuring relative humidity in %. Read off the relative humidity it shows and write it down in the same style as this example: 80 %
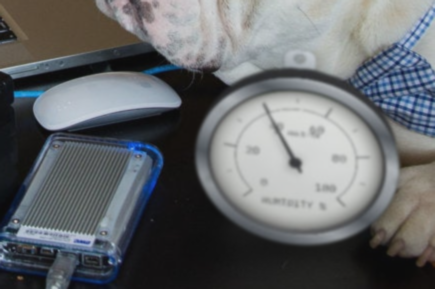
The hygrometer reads 40 %
